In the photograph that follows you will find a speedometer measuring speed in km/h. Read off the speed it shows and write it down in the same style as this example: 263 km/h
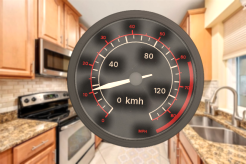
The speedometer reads 17.5 km/h
